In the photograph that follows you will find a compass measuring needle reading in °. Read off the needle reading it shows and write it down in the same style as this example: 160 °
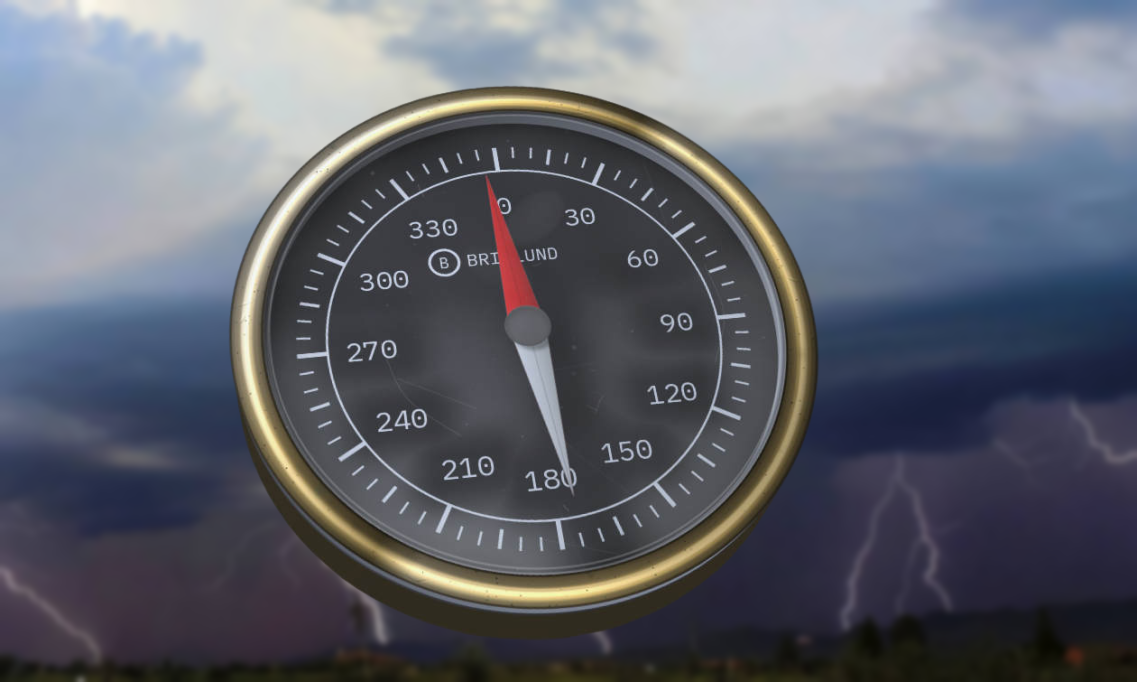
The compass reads 355 °
